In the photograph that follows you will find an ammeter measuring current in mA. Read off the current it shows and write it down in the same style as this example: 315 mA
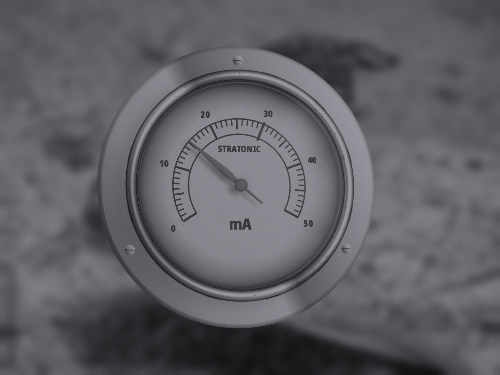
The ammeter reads 15 mA
